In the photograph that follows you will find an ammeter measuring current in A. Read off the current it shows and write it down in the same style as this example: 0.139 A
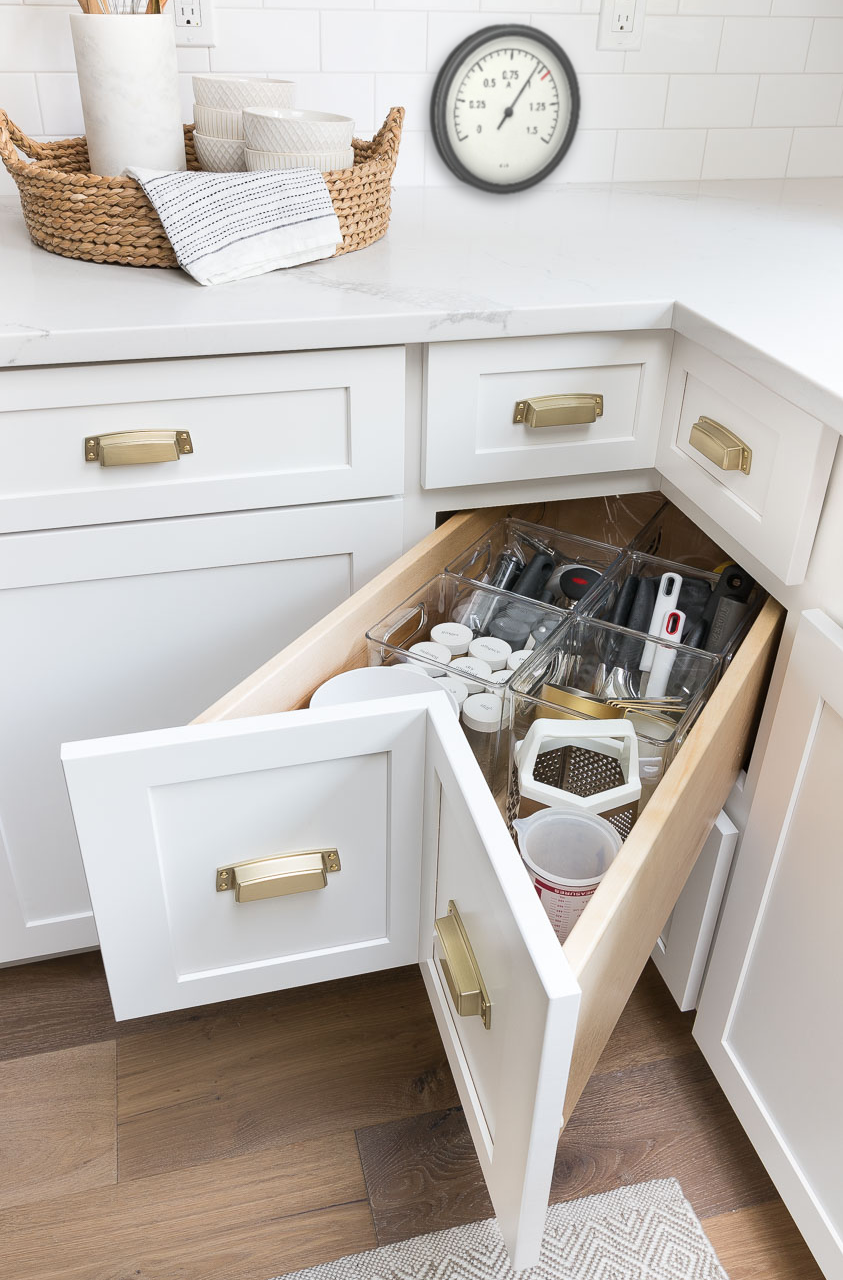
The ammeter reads 0.95 A
